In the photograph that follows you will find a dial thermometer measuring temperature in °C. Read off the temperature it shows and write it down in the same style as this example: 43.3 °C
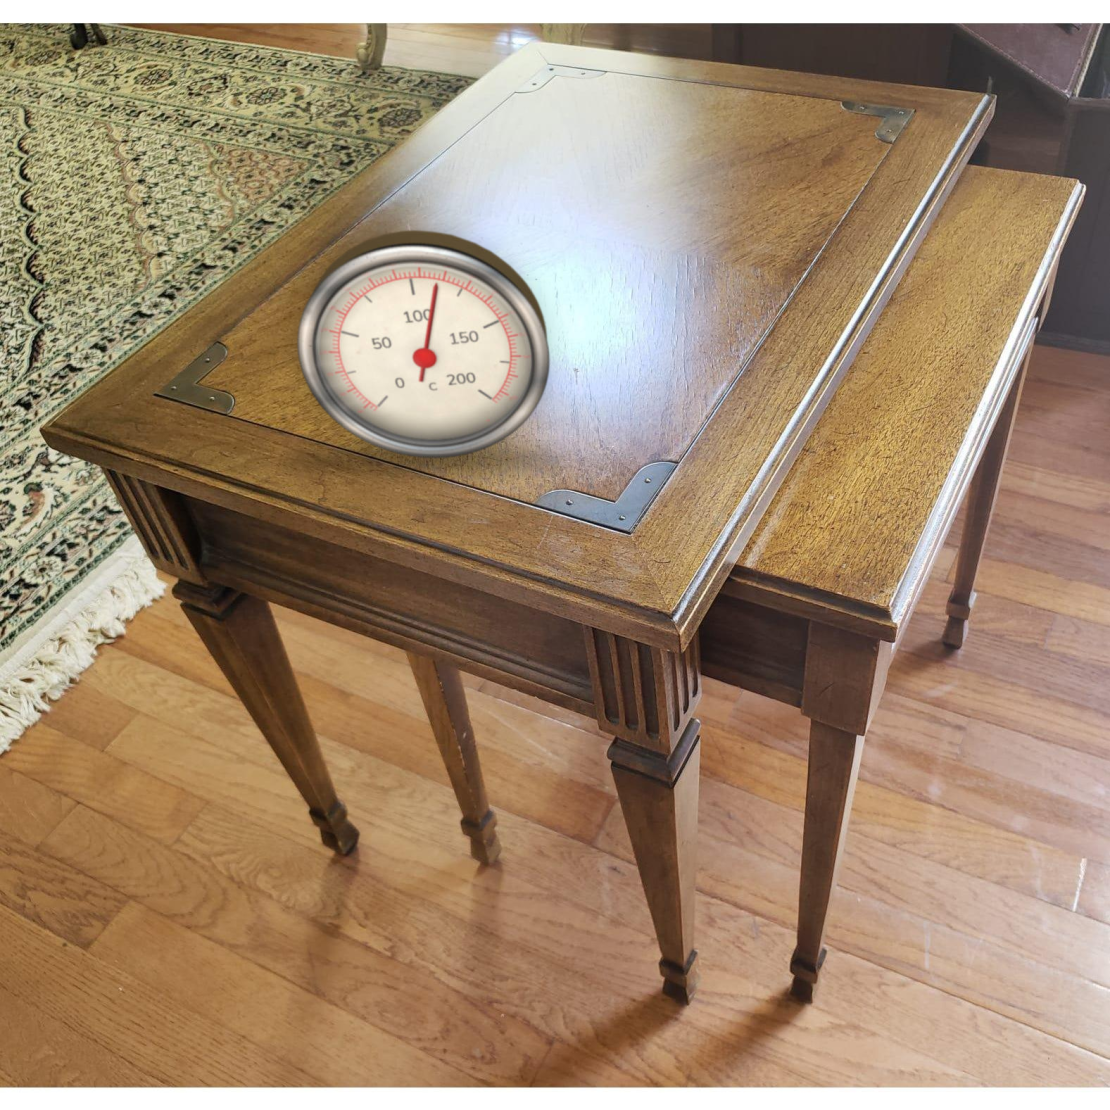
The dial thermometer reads 112.5 °C
